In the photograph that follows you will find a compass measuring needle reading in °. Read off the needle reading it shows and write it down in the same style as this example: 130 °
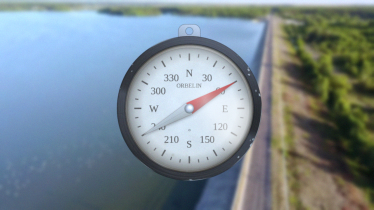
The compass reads 60 °
